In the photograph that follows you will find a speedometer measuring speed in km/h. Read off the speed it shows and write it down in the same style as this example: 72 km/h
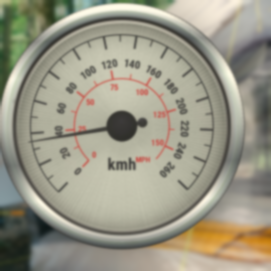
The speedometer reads 35 km/h
